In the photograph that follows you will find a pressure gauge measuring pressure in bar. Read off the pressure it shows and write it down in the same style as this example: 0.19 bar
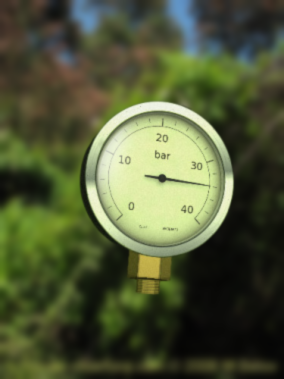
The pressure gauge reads 34 bar
